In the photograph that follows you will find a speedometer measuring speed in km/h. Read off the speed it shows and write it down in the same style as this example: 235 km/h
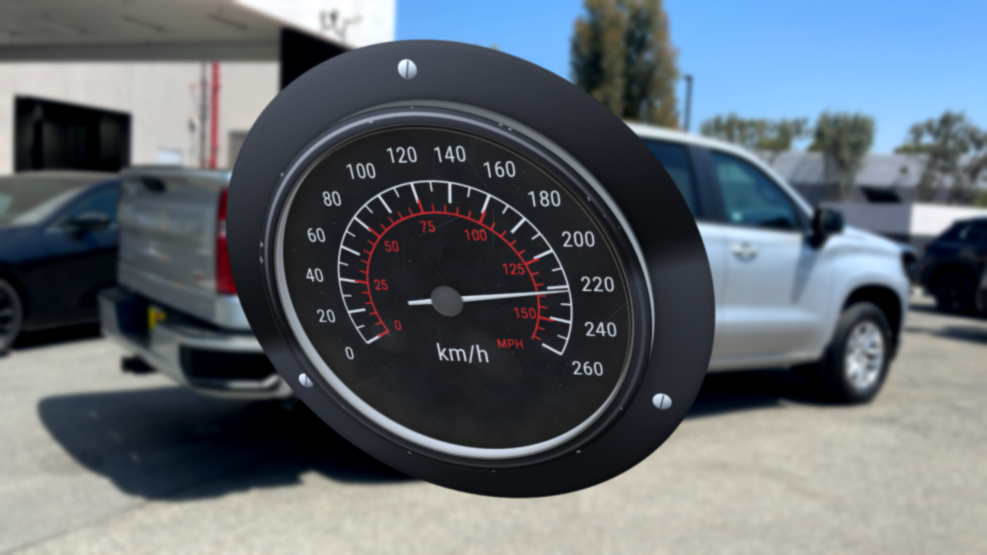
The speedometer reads 220 km/h
